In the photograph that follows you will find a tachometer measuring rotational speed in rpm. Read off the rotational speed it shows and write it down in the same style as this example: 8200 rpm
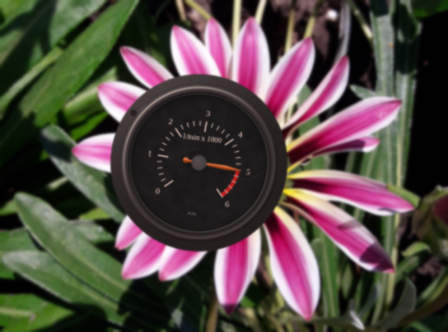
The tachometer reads 5000 rpm
